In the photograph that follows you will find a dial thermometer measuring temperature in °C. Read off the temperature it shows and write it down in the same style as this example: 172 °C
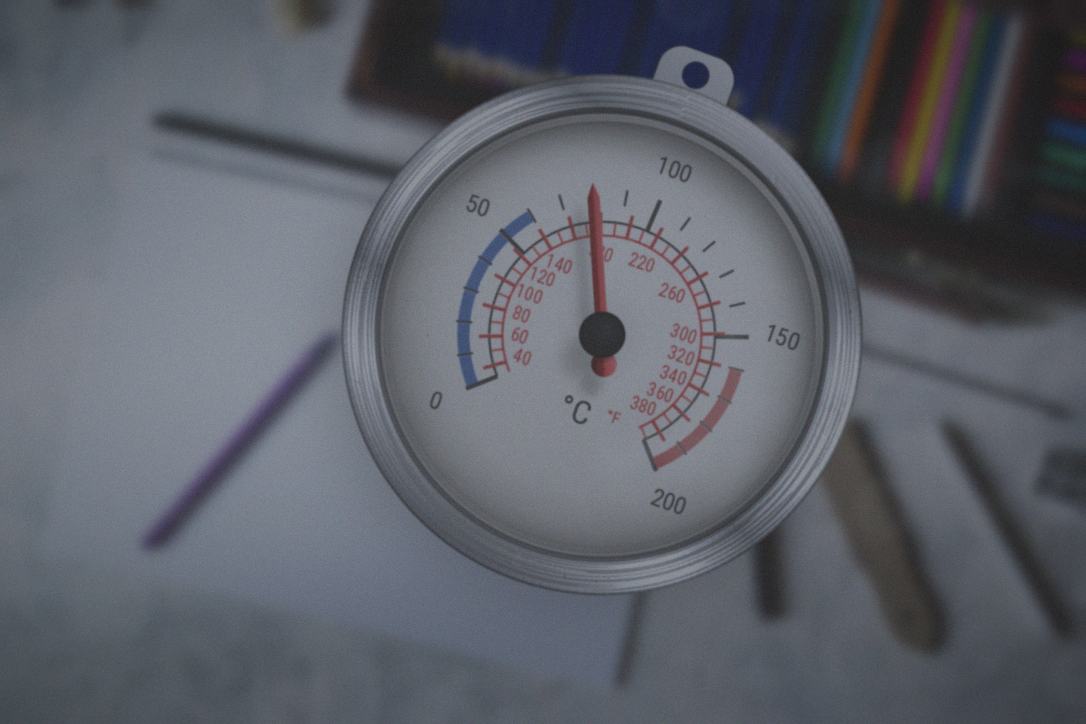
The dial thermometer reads 80 °C
